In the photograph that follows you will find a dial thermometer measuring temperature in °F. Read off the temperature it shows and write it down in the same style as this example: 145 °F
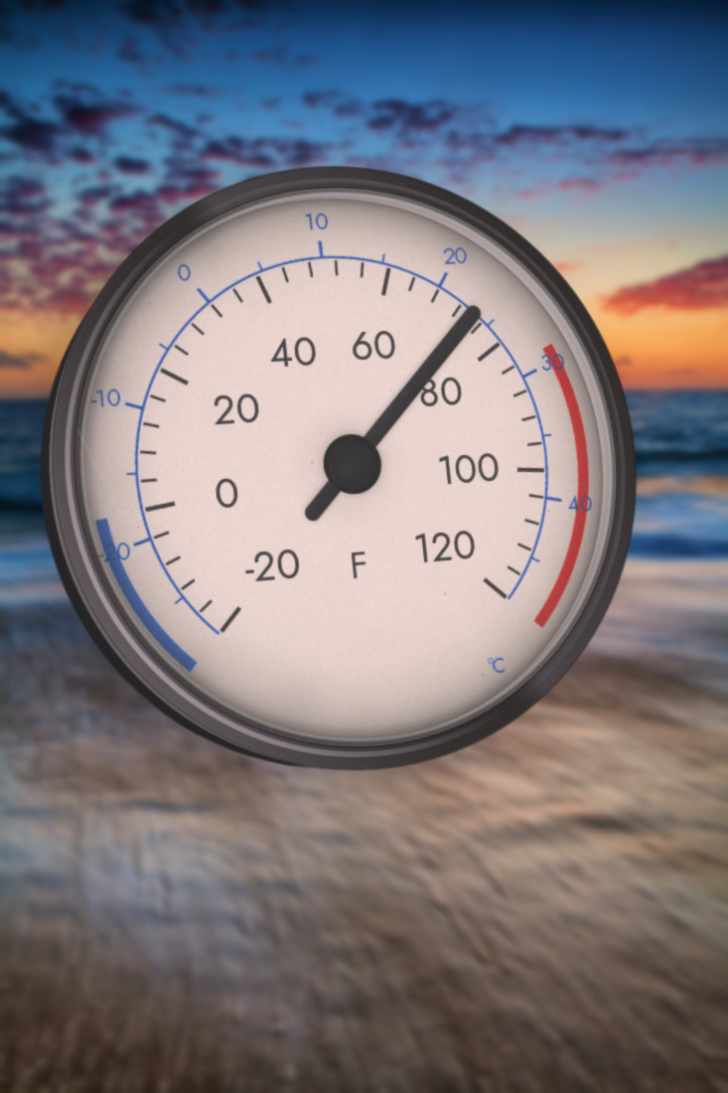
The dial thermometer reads 74 °F
